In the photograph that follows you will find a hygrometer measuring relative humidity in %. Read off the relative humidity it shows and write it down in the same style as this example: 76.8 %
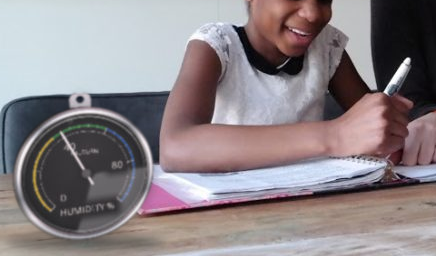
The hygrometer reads 40 %
